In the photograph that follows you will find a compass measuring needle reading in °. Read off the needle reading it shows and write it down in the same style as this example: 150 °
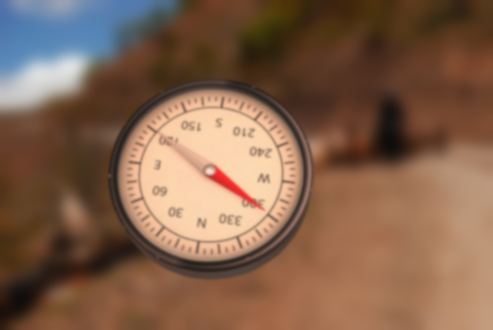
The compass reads 300 °
